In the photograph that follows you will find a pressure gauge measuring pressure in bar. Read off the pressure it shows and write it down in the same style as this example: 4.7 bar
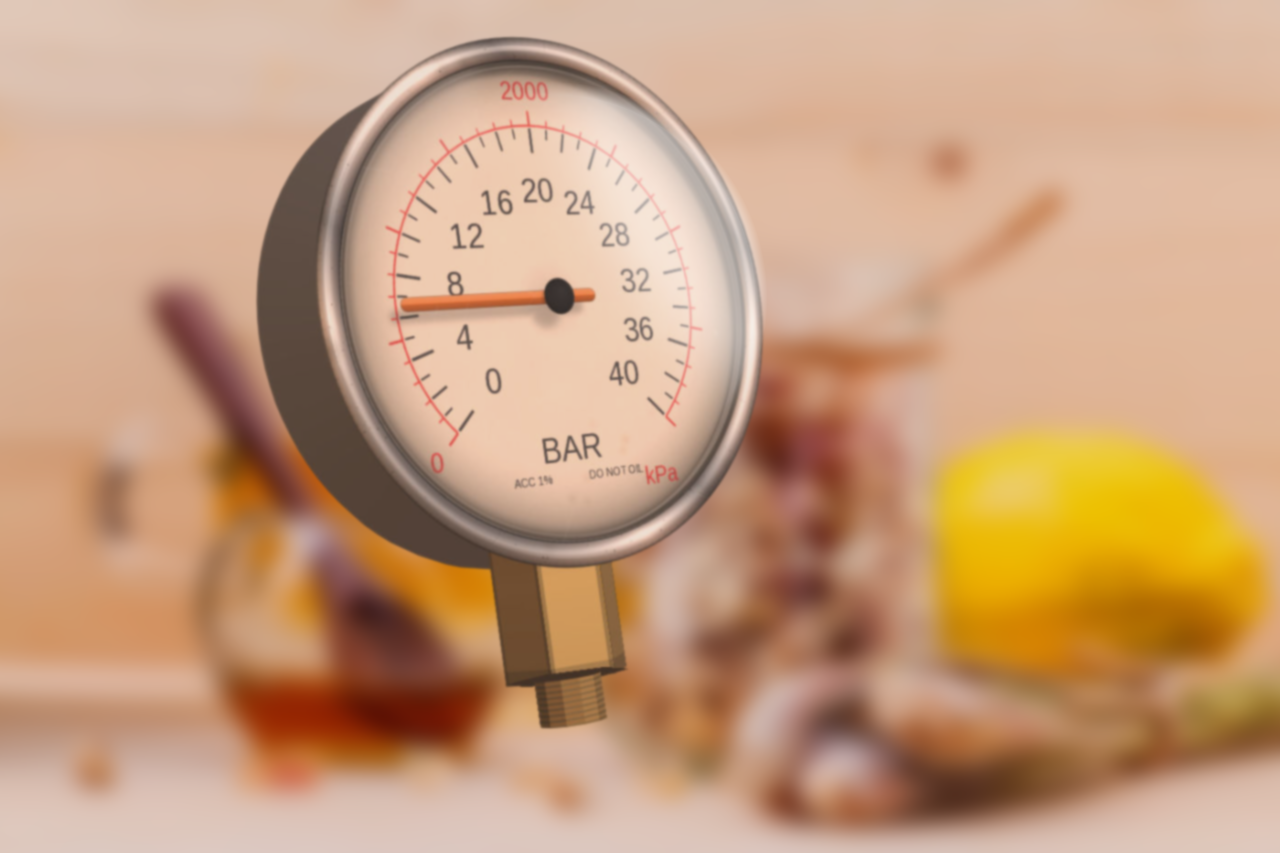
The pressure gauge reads 6.5 bar
